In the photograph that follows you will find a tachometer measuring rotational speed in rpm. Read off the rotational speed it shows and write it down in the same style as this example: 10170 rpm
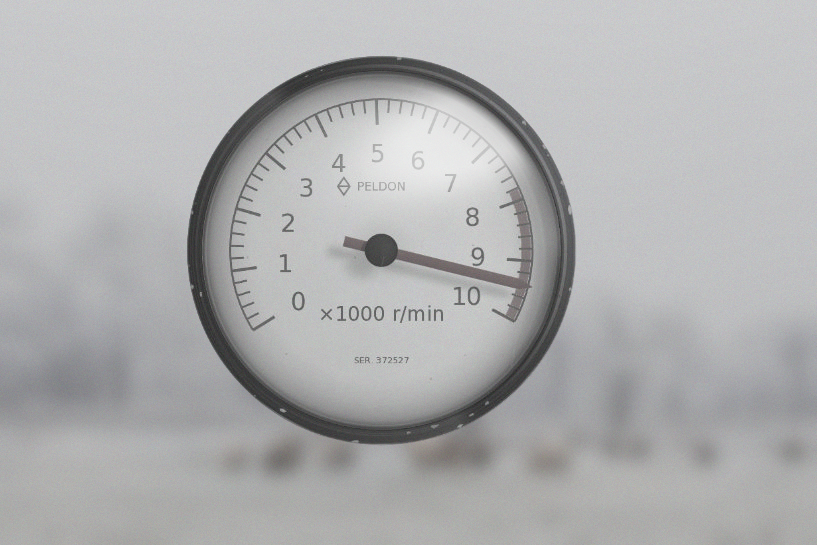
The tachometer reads 9400 rpm
